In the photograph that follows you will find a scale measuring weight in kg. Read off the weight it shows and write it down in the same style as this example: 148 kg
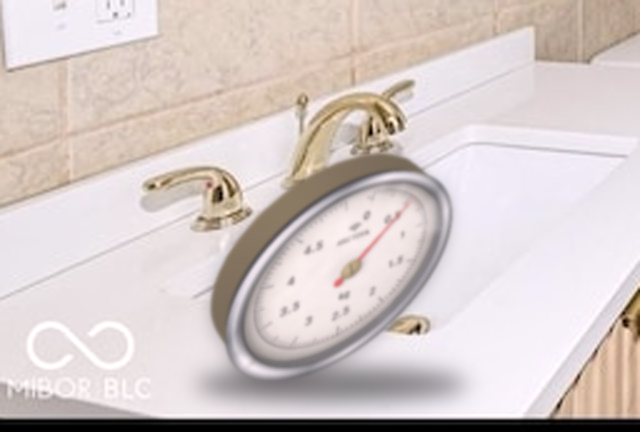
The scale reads 0.5 kg
